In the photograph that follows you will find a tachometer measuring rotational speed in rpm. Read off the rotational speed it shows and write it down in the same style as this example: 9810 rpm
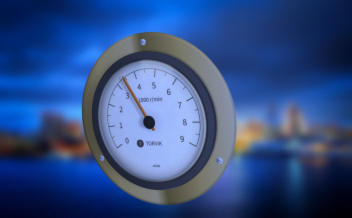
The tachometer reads 3500 rpm
